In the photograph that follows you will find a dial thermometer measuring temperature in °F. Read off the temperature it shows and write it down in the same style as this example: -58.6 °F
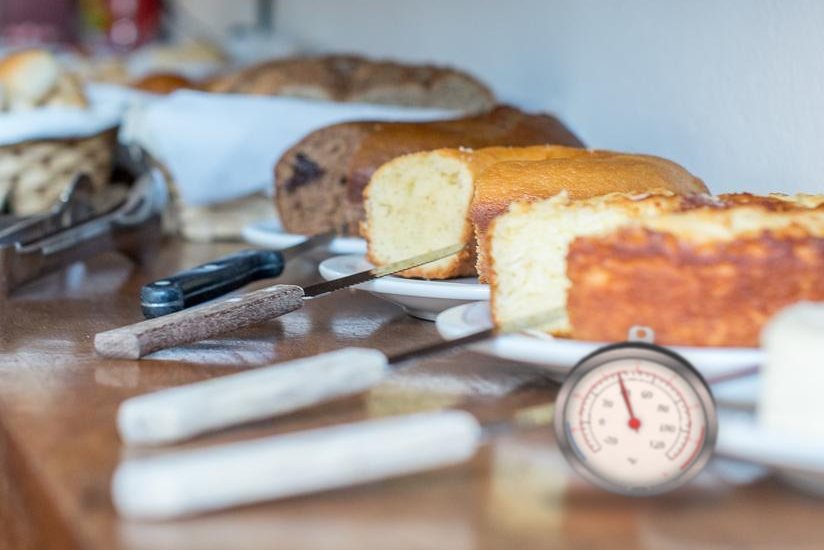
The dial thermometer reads 40 °F
